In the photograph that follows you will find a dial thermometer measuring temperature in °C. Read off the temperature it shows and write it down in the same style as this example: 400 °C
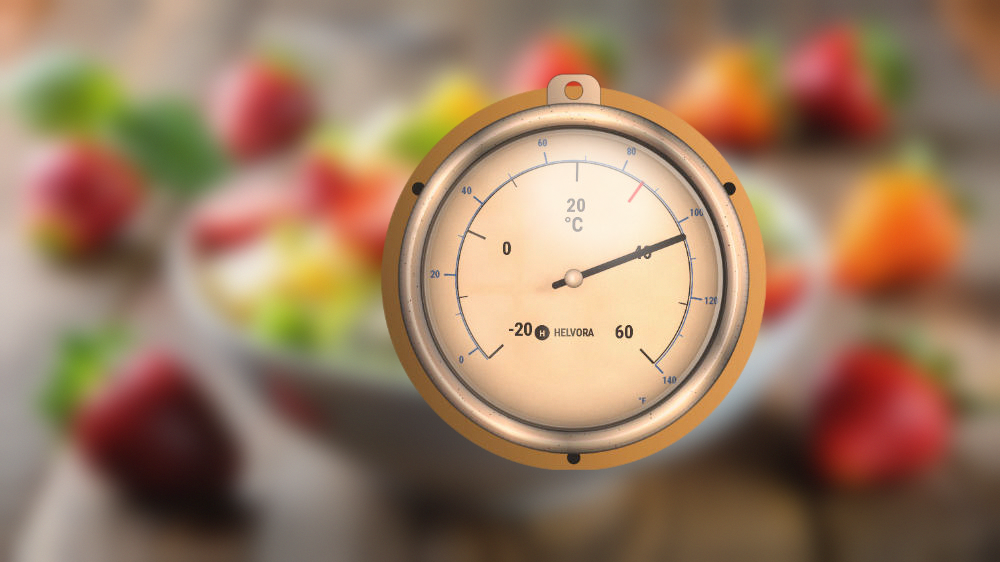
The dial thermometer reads 40 °C
